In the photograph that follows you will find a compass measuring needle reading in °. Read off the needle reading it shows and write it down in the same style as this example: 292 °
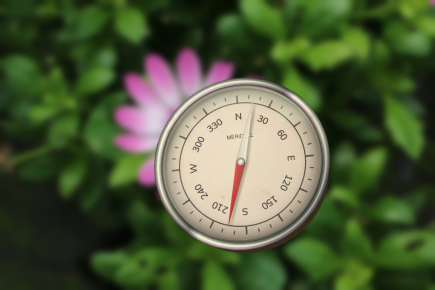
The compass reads 195 °
